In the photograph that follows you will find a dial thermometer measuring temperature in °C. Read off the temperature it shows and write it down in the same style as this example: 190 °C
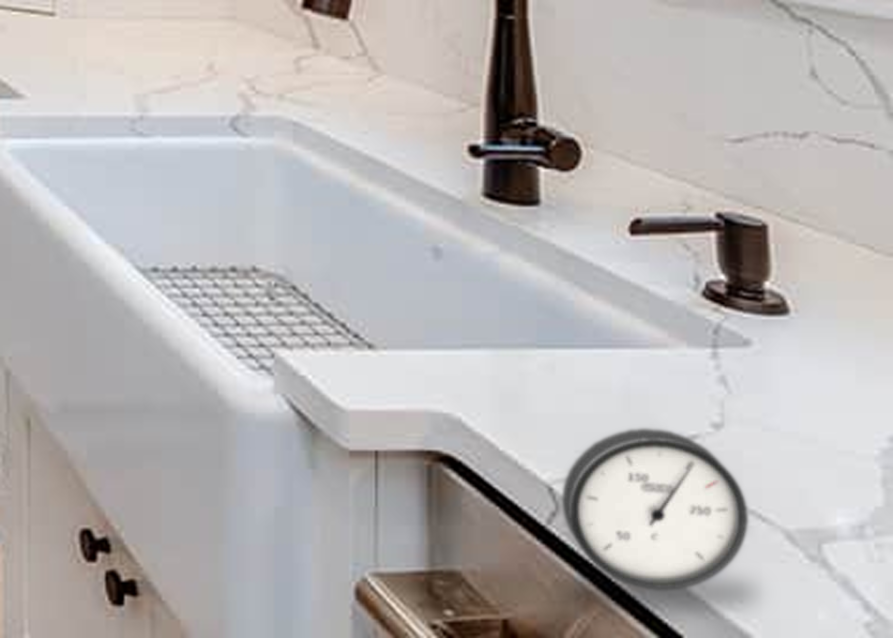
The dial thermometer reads 200 °C
